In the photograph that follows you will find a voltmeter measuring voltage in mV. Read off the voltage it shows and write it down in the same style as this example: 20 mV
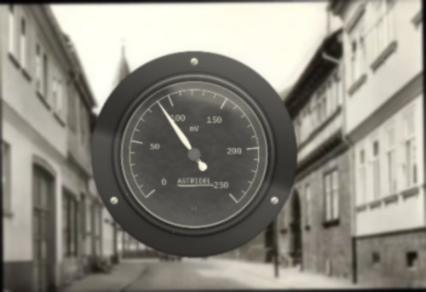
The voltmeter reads 90 mV
